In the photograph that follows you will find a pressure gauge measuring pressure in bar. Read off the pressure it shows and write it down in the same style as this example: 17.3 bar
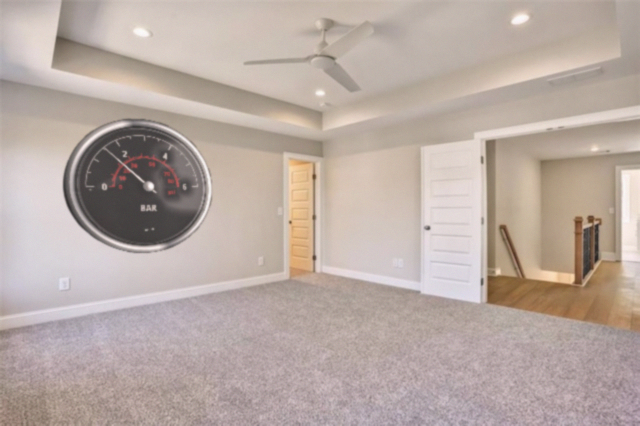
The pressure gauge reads 1.5 bar
